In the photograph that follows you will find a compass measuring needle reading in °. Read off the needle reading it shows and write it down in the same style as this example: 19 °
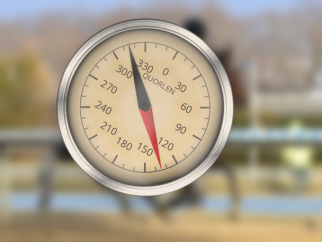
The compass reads 135 °
